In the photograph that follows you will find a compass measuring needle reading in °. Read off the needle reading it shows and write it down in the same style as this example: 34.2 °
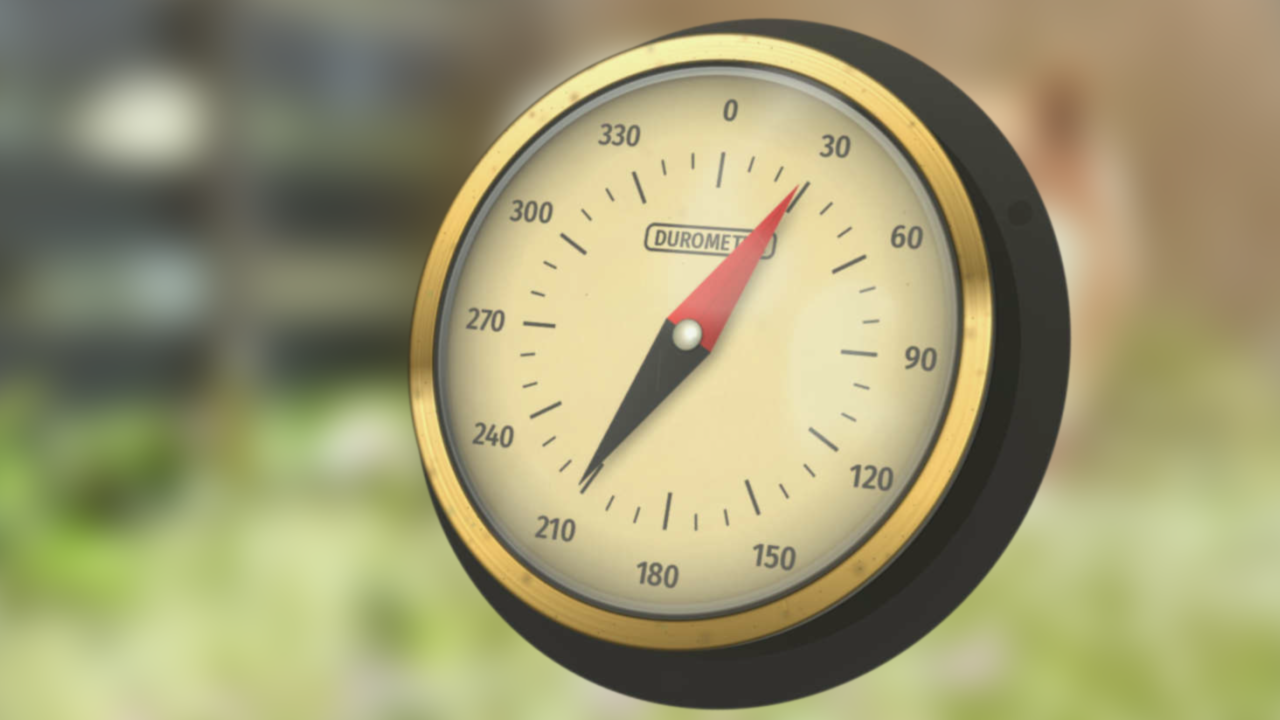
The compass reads 30 °
